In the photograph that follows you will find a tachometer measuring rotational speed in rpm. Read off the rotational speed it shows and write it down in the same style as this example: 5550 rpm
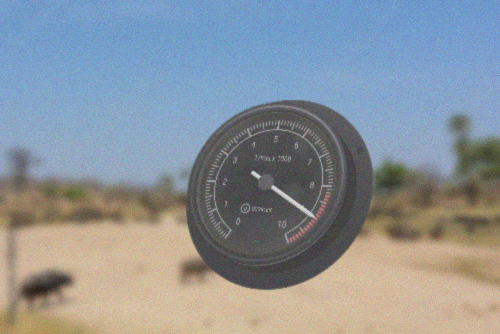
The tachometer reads 9000 rpm
